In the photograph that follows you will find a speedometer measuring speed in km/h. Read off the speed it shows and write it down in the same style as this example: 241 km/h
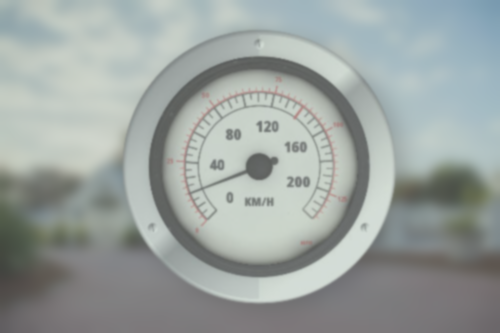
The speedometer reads 20 km/h
